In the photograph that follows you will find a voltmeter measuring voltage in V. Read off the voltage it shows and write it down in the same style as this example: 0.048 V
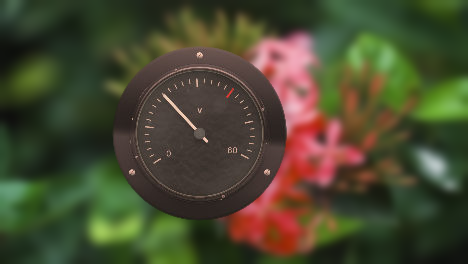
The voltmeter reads 20 V
